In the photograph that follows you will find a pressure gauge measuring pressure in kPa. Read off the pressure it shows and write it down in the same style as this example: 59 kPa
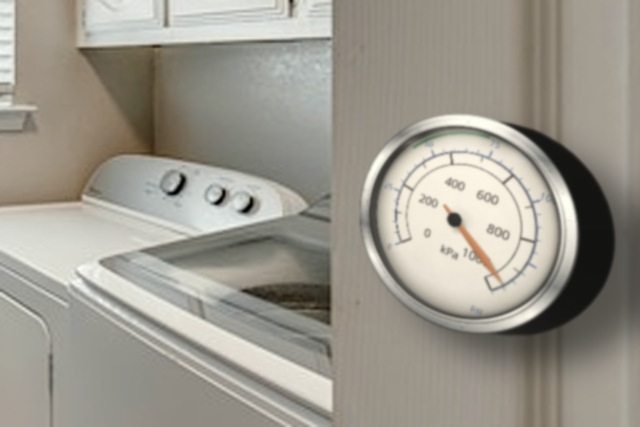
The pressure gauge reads 950 kPa
